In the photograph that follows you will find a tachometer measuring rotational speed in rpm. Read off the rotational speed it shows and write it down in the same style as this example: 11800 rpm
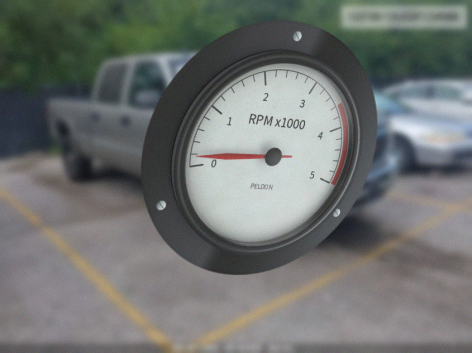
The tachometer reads 200 rpm
